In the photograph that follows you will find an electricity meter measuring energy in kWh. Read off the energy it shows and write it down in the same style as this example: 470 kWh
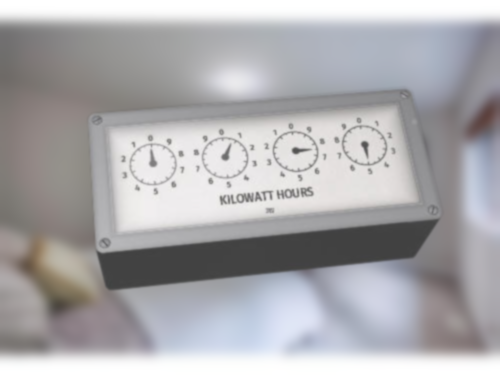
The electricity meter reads 75 kWh
